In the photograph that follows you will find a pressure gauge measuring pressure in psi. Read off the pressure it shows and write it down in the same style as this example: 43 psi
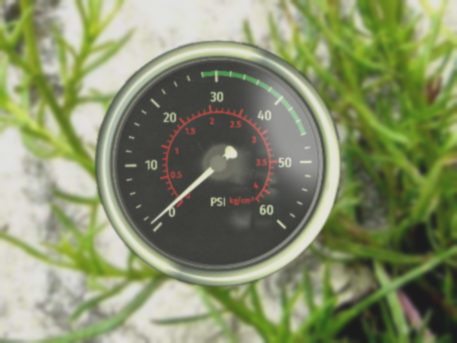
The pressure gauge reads 1 psi
